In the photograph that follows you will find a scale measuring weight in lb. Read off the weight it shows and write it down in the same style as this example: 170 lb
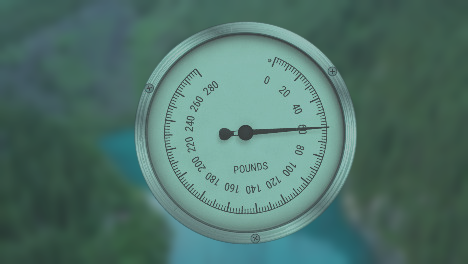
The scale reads 60 lb
